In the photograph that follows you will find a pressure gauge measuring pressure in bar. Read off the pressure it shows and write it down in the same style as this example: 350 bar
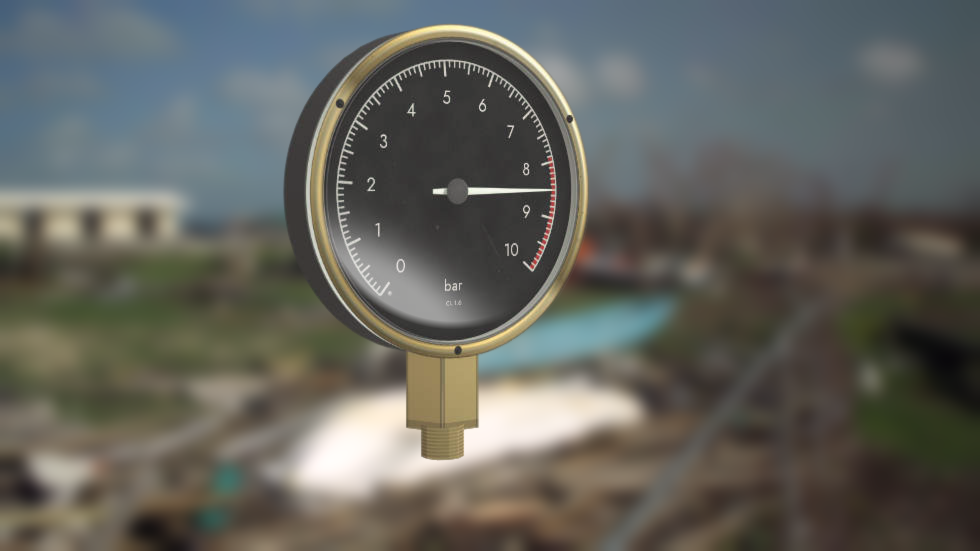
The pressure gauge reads 8.5 bar
